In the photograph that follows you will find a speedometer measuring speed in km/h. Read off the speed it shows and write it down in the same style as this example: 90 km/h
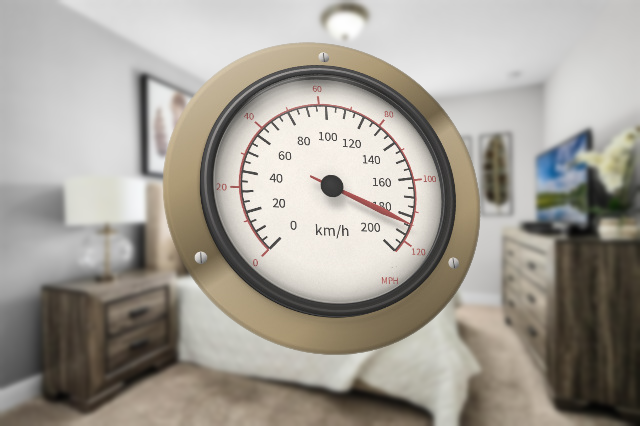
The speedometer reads 185 km/h
